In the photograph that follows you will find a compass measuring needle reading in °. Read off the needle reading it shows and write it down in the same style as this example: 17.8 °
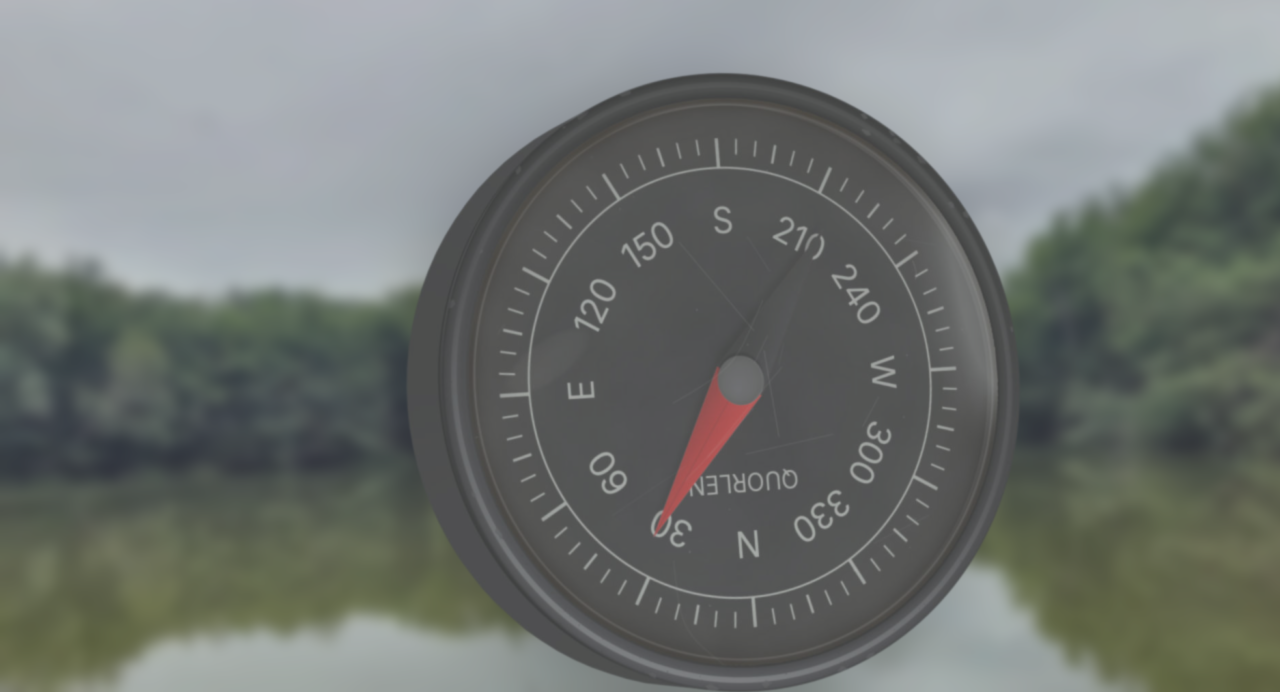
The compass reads 35 °
